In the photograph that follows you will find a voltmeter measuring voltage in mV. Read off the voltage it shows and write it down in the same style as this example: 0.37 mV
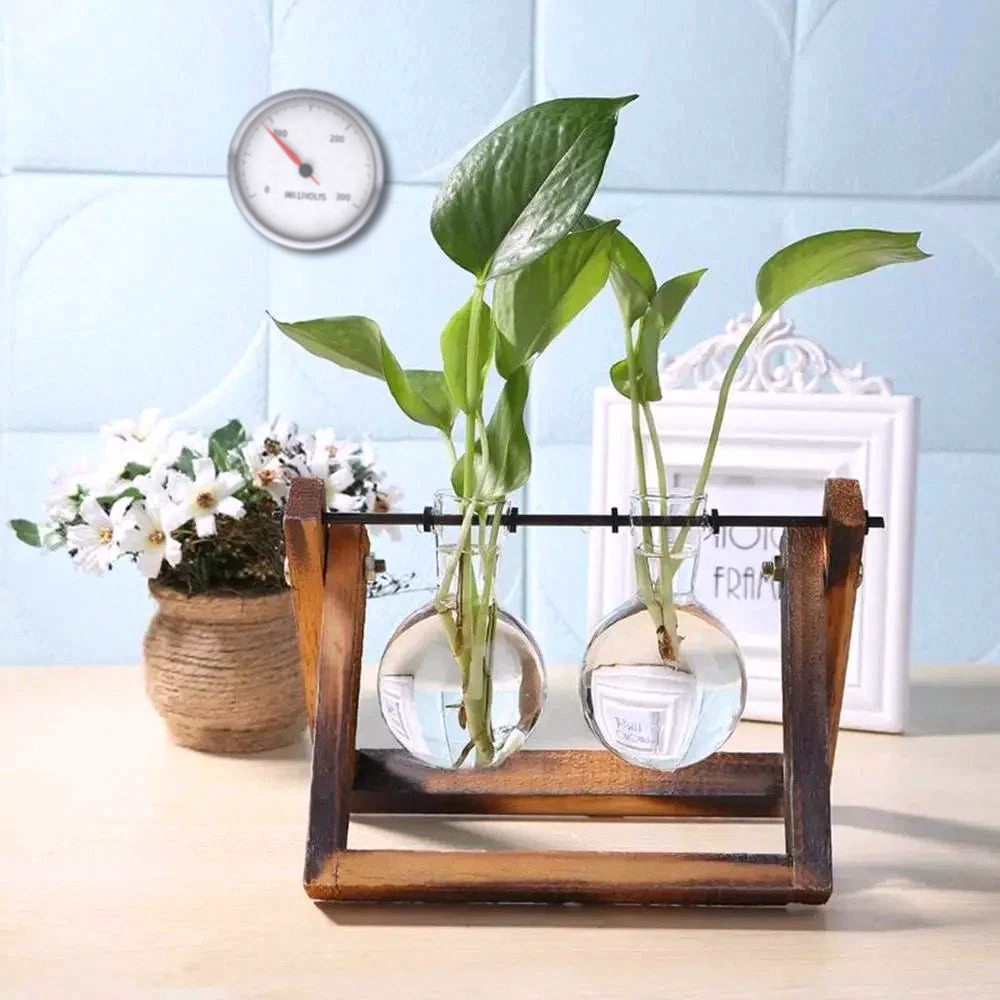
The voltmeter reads 90 mV
